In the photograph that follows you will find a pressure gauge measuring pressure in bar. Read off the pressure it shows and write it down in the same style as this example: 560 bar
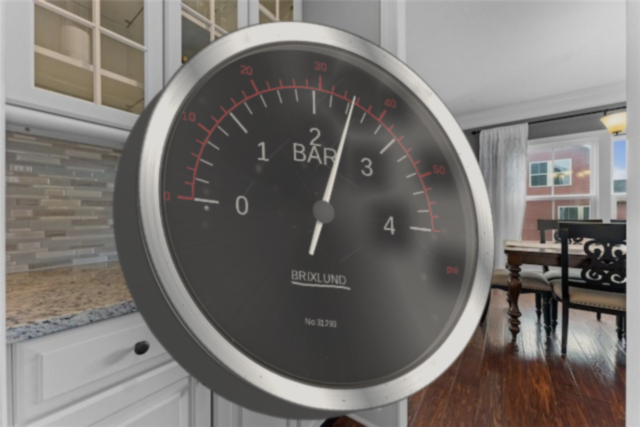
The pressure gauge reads 2.4 bar
